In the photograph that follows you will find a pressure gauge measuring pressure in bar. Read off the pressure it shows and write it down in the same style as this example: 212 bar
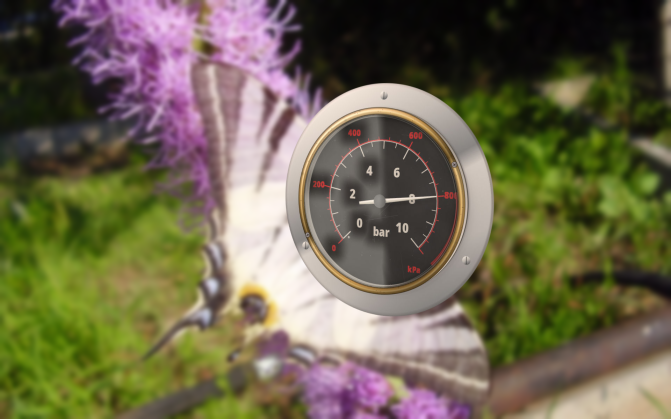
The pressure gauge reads 8 bar
